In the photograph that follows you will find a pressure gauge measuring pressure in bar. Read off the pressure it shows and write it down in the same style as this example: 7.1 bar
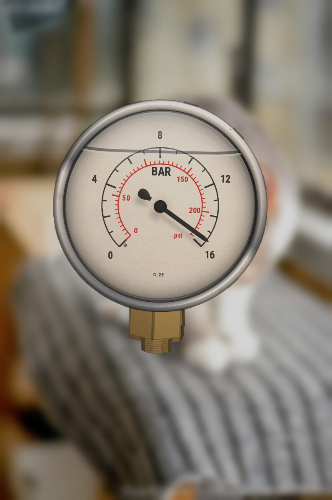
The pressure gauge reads 15.5 bar
